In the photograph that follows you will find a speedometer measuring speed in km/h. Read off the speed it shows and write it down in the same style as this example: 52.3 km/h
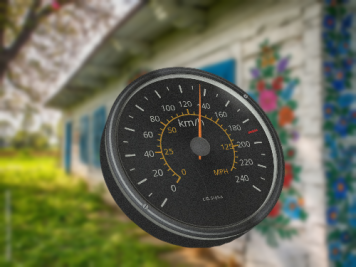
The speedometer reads 135 km/h
